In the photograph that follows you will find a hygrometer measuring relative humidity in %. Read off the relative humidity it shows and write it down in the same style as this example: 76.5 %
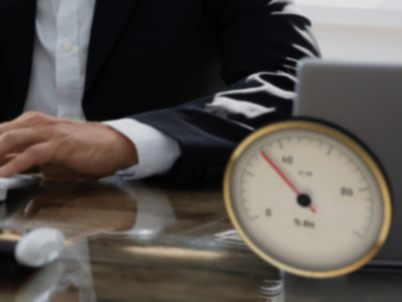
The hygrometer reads 32 %
